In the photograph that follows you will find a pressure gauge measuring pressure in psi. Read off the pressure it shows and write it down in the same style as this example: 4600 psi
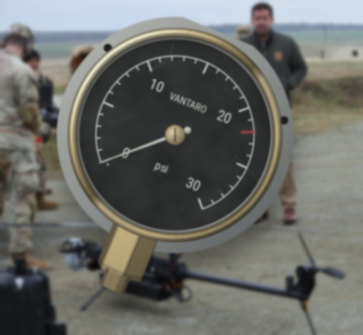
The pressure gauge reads 0 psi
